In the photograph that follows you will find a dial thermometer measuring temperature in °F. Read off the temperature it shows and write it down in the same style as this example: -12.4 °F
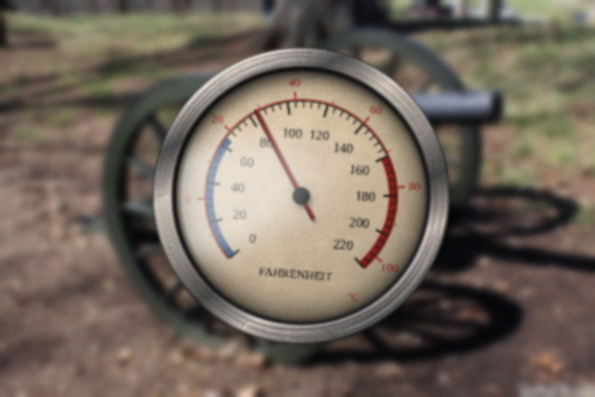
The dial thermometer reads 84 °F
